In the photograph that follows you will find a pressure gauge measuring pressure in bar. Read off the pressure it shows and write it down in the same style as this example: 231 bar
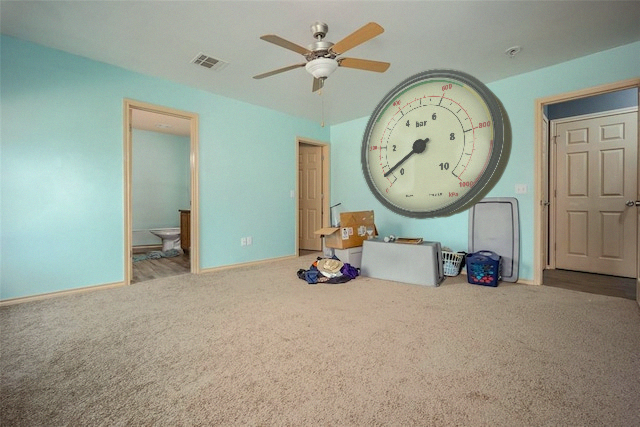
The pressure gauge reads 0.5 bar
